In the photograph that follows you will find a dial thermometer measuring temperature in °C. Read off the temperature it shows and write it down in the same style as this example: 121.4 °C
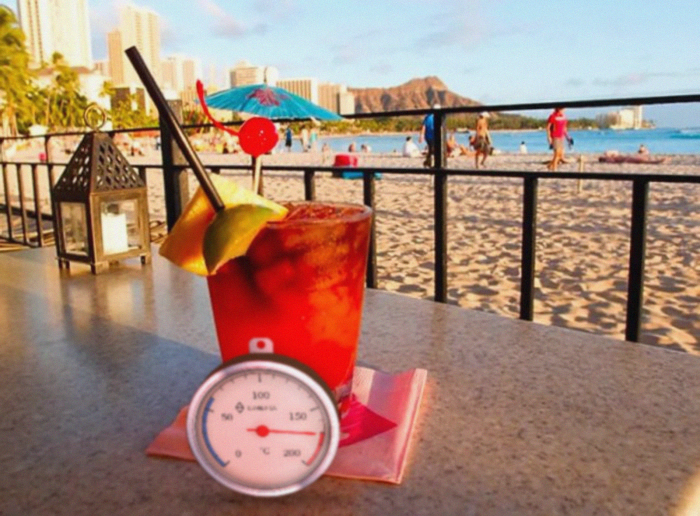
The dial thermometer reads 170 °C
